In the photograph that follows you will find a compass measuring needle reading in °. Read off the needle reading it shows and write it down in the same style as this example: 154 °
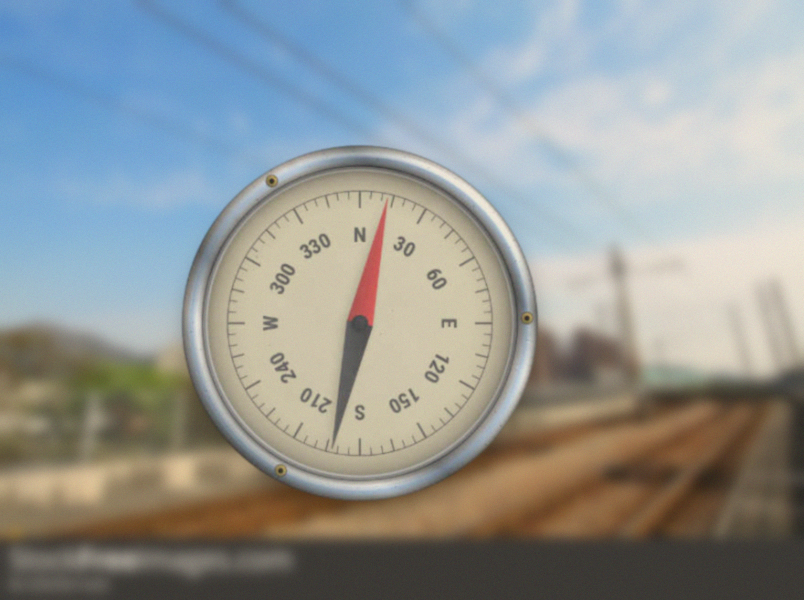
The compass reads 12.5 °
